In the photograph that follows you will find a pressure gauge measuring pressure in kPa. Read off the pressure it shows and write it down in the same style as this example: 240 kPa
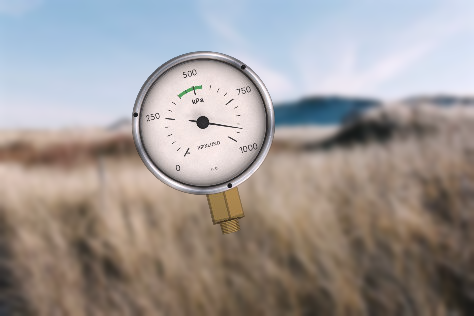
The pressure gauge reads 925 kPa
